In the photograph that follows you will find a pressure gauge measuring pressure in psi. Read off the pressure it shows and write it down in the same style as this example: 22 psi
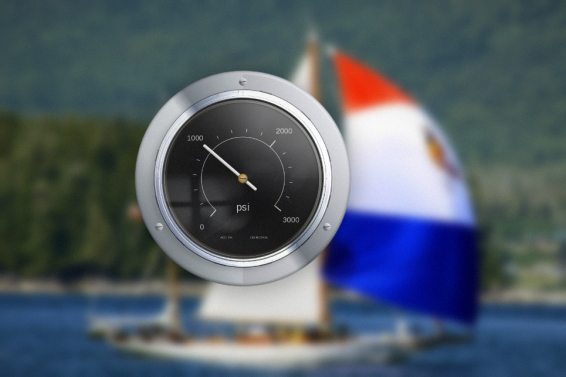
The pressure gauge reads 1000 psi
